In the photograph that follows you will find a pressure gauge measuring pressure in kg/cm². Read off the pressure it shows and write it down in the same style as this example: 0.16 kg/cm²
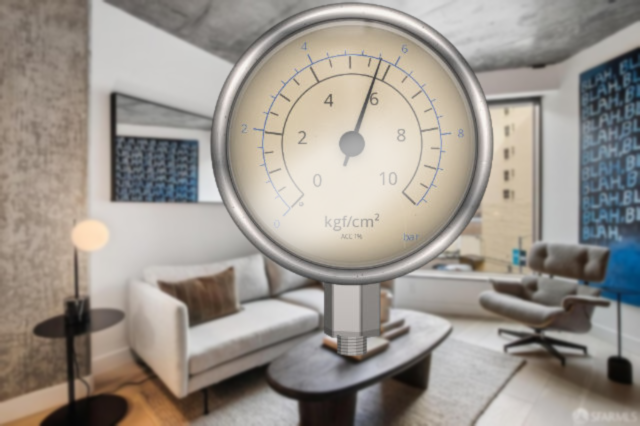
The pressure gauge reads 5.75 kg/cm²
